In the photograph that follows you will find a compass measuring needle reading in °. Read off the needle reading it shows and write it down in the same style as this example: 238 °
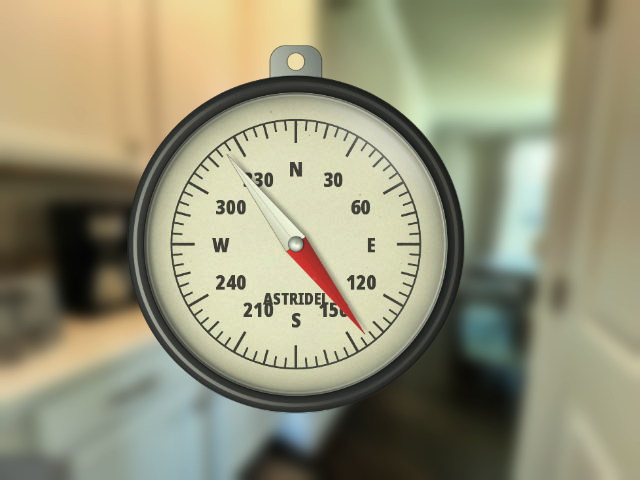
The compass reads 142.5 °
